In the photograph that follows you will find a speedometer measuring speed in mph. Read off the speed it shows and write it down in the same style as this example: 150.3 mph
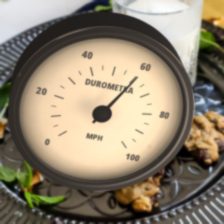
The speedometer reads 60 mph
